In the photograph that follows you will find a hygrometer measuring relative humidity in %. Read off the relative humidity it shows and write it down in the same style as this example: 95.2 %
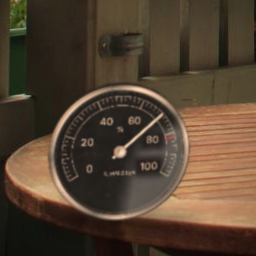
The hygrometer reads 70 %
